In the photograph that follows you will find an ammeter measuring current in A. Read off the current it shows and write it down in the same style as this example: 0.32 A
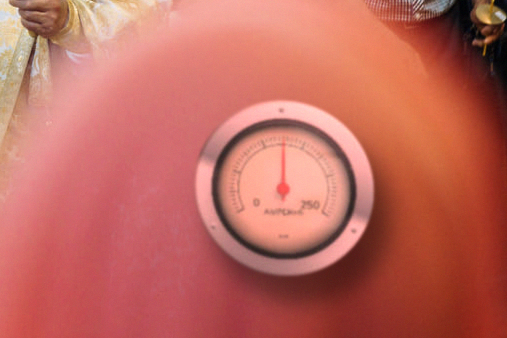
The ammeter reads 125 A
